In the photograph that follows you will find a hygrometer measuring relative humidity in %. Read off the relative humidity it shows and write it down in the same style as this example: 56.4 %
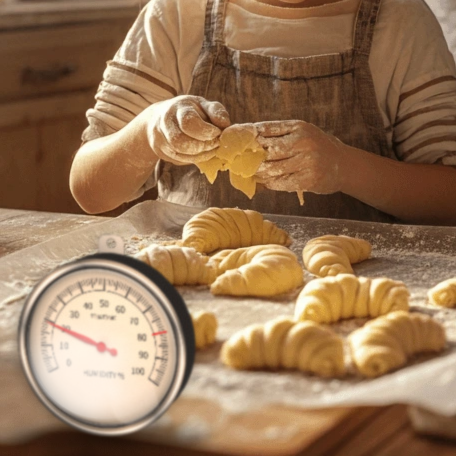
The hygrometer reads 20 %
